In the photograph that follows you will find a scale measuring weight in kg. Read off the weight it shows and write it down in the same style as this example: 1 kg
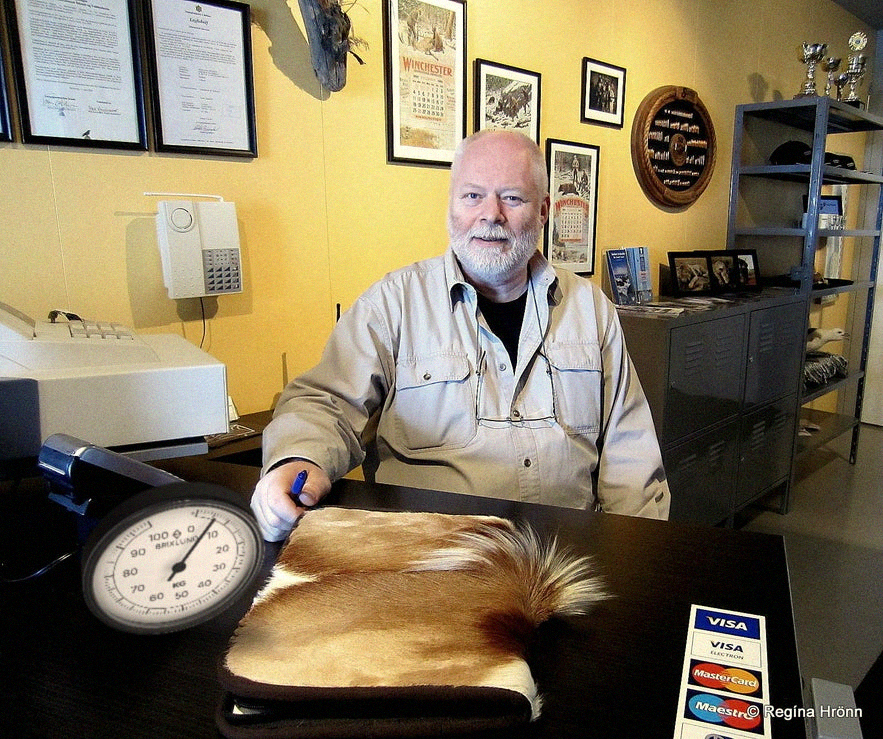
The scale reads 5 kg
